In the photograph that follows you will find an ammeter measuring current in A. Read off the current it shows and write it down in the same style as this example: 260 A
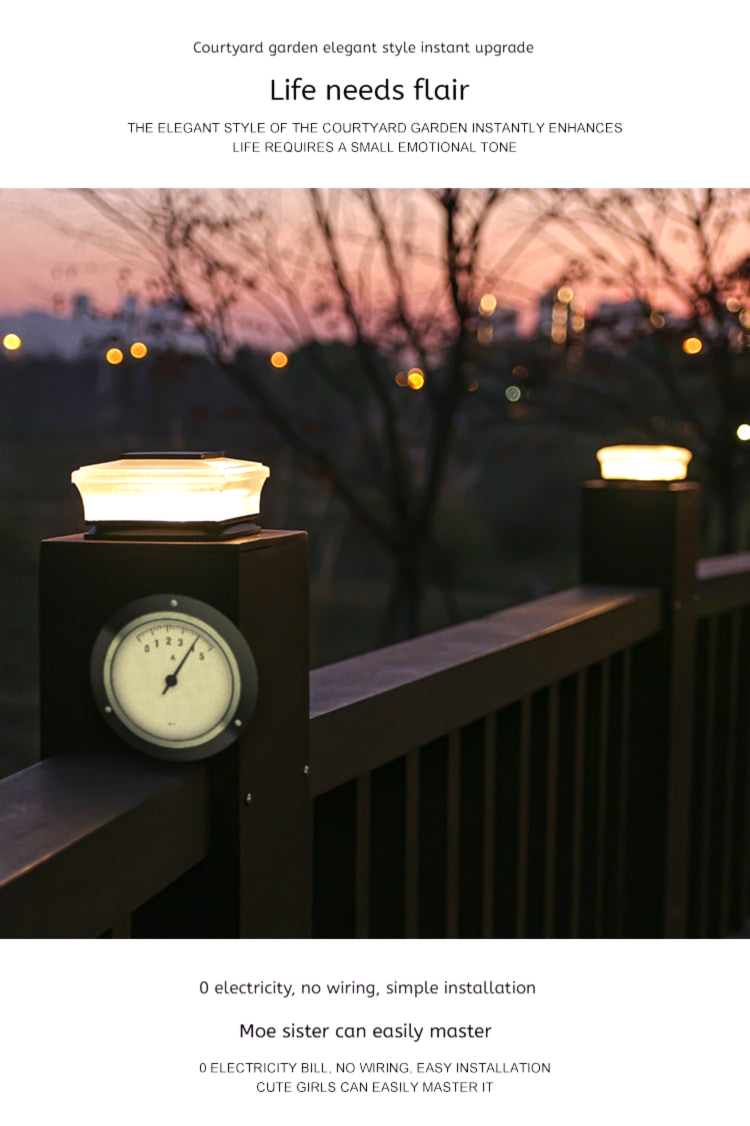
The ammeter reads 4 A
